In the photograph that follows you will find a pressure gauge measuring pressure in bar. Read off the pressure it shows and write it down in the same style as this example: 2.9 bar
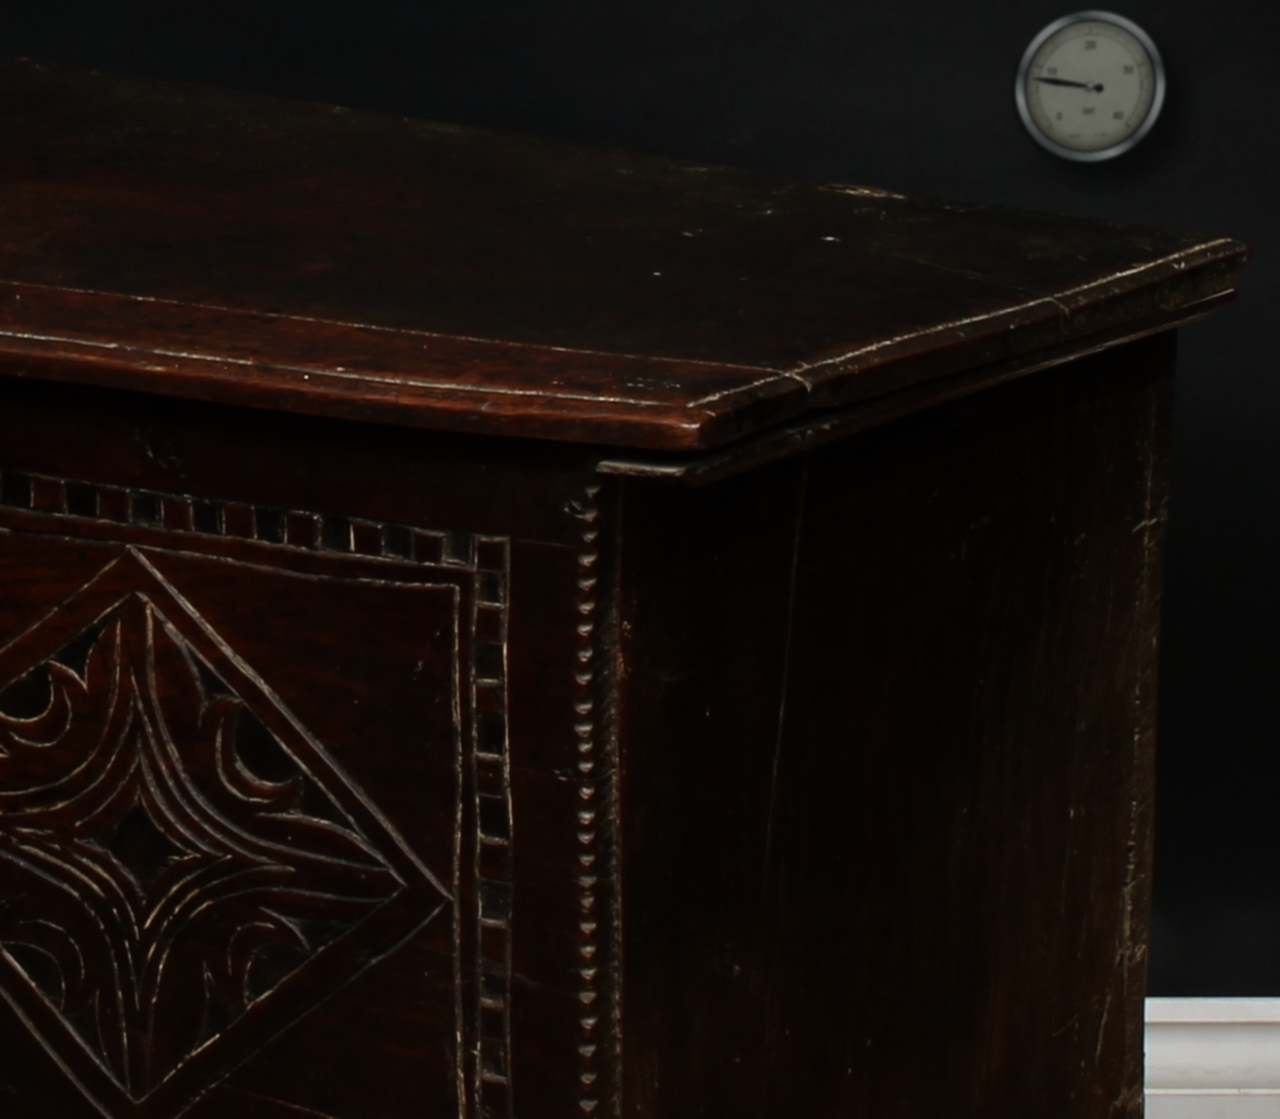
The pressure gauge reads 8 bar
